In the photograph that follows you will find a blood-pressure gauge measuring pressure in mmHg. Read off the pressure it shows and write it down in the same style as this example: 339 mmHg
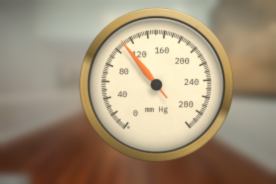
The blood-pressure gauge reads 110 mmHg
